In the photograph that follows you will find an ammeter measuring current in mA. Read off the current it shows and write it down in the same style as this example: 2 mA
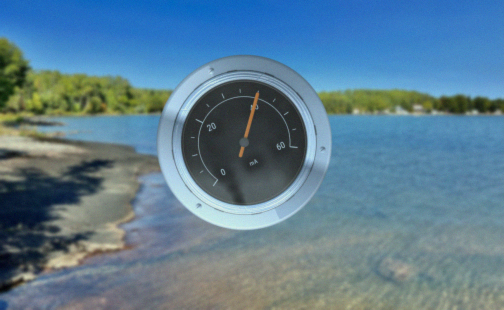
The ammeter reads 40 mA
